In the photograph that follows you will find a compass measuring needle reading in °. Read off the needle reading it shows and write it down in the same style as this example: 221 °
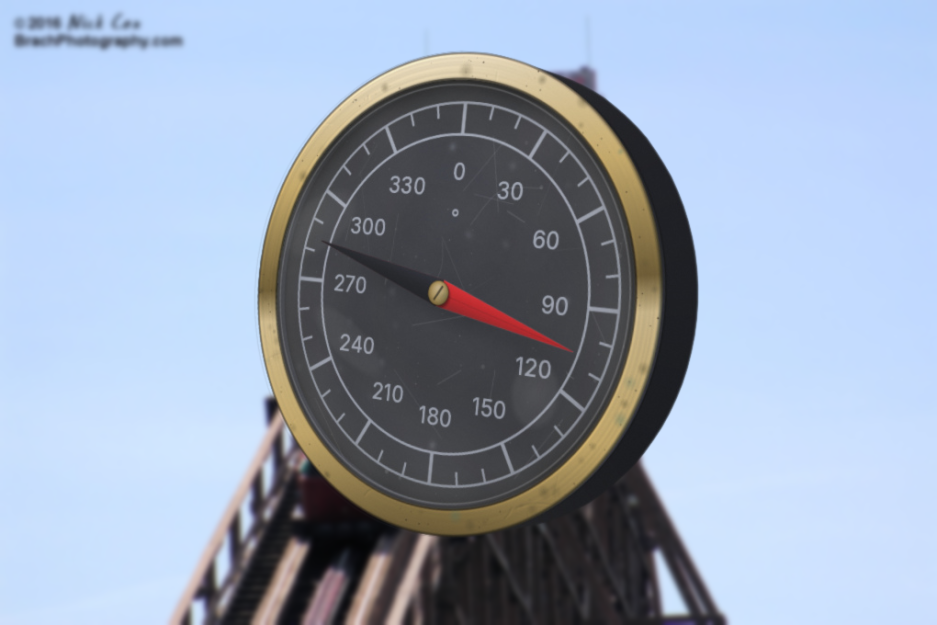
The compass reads 105 °
